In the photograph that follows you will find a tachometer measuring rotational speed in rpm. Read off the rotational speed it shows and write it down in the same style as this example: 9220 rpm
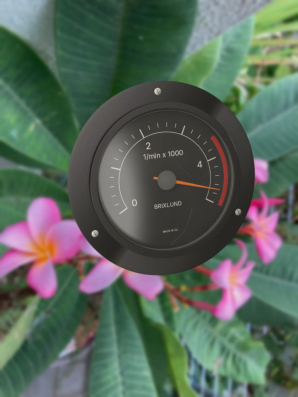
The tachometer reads 4700 rpm
